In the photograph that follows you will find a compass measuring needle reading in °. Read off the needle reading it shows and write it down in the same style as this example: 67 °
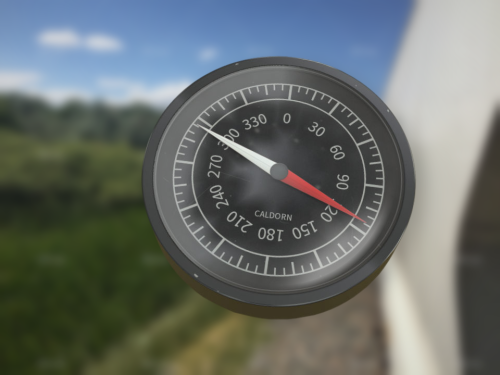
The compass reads 115 °
